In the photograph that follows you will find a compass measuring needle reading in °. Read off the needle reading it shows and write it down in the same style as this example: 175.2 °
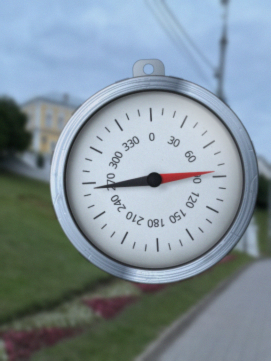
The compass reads 85 °
